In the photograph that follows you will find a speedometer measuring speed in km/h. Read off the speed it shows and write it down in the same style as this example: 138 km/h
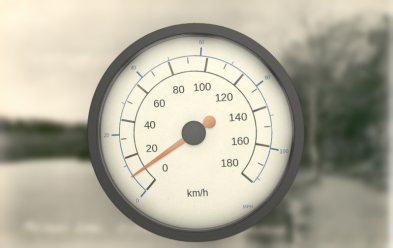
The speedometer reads 10 km/h
